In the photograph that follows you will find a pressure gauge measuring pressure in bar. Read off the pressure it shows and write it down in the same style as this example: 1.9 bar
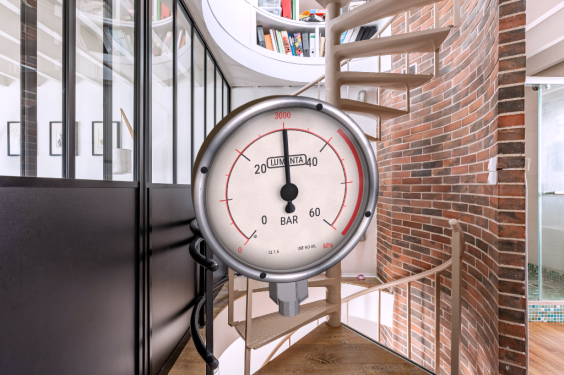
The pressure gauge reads 30 bar
